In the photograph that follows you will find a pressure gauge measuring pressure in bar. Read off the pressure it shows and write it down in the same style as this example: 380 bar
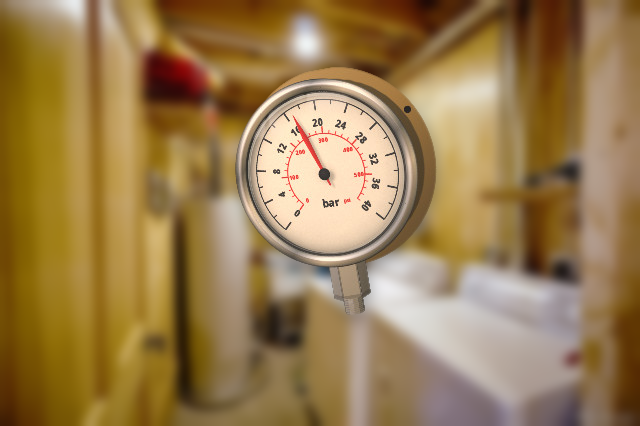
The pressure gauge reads 17 bar
